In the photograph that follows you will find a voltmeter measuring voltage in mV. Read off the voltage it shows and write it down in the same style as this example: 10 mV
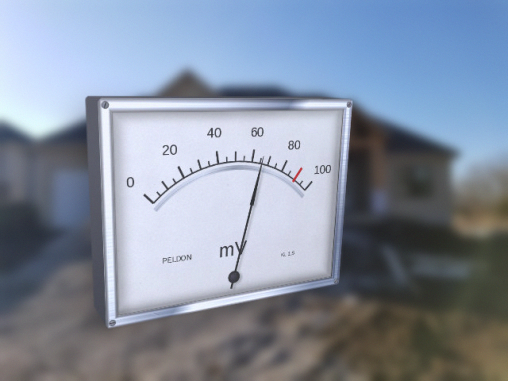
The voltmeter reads 65 mV
